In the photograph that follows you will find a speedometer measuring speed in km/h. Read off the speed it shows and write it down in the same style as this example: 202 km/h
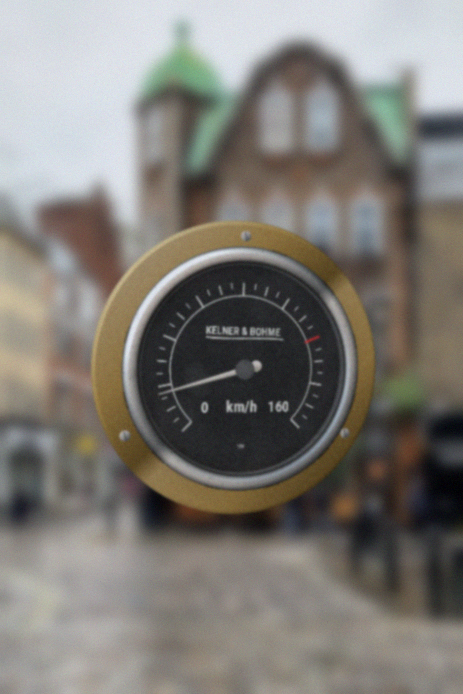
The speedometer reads 17.5 km/h
